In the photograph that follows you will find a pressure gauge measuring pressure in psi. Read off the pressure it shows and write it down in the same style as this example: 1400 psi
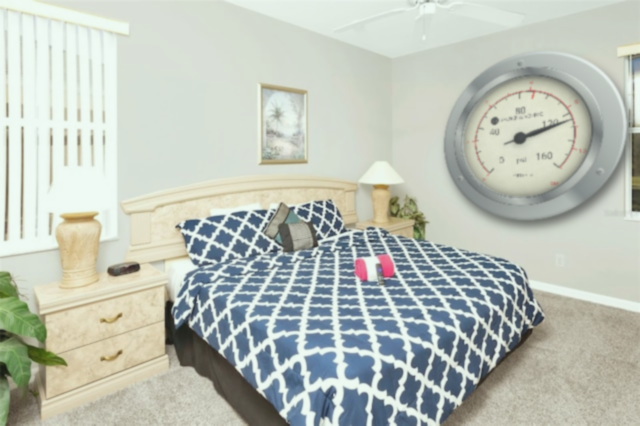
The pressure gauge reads 125 psi
